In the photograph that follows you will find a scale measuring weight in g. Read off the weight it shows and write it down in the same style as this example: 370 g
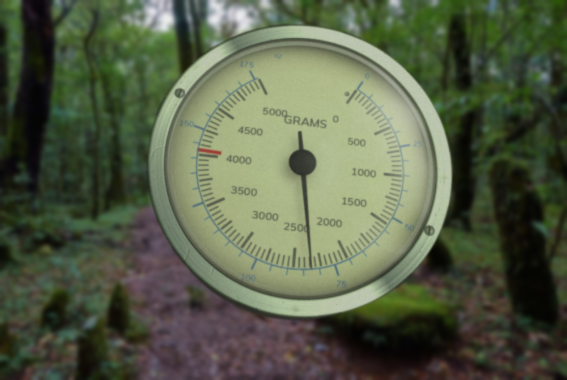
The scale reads 2350 g
